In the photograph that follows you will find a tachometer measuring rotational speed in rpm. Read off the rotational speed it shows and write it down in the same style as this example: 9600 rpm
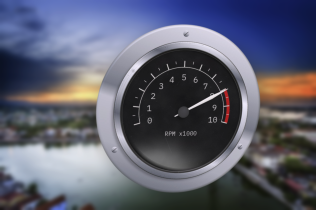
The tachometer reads 8000 rpm
